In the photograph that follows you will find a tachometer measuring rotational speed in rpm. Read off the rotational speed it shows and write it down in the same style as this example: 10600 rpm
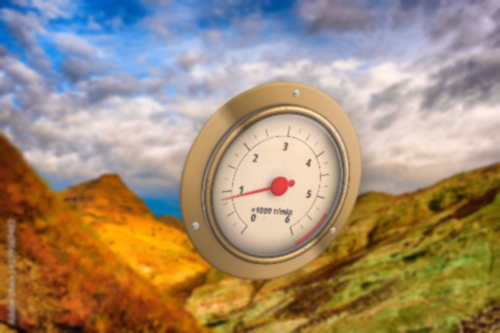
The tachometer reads 875 rpm
